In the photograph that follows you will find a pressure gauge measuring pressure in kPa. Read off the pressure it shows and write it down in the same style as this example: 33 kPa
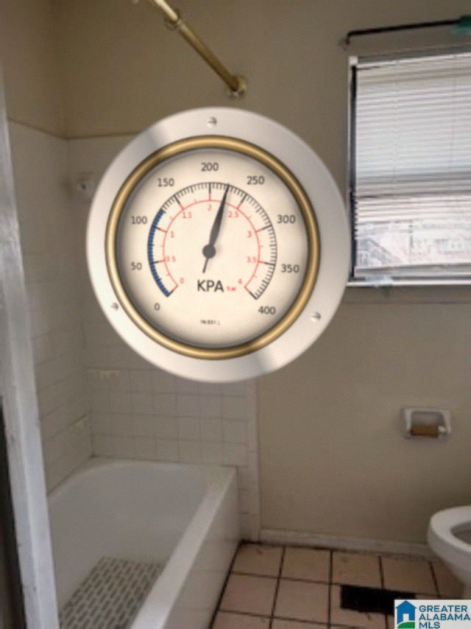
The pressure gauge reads 225 kPa
